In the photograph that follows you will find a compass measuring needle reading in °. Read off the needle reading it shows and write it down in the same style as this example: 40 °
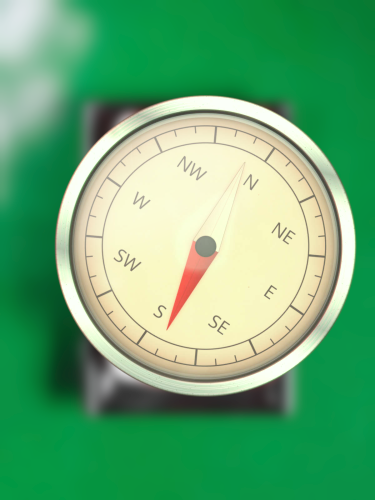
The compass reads 170 °
